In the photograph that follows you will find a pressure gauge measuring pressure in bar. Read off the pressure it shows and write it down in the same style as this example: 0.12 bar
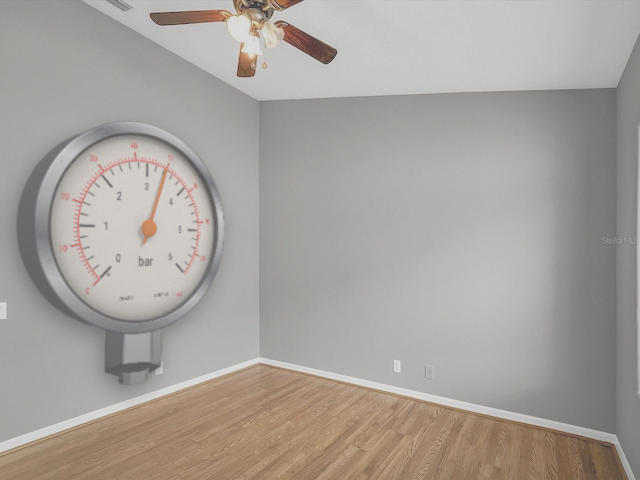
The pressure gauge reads 3.4 bar
